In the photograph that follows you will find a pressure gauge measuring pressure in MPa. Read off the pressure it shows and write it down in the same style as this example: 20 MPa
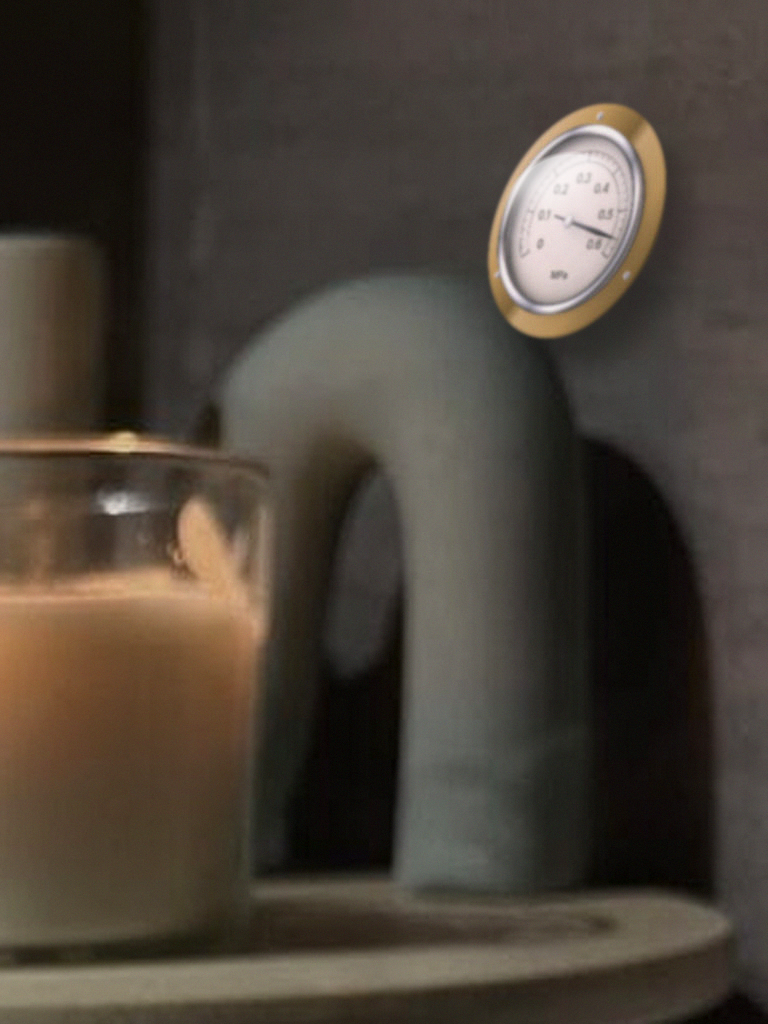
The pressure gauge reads 0.56 MPa
